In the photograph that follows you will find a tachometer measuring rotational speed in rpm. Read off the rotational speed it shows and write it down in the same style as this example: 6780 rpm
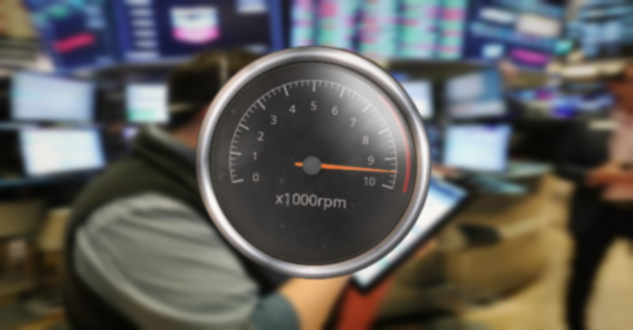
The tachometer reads 9400 rpm
